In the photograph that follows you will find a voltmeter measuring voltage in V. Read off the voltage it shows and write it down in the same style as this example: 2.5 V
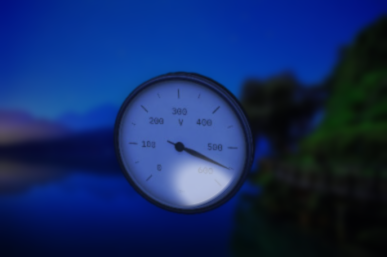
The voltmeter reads 550 V
